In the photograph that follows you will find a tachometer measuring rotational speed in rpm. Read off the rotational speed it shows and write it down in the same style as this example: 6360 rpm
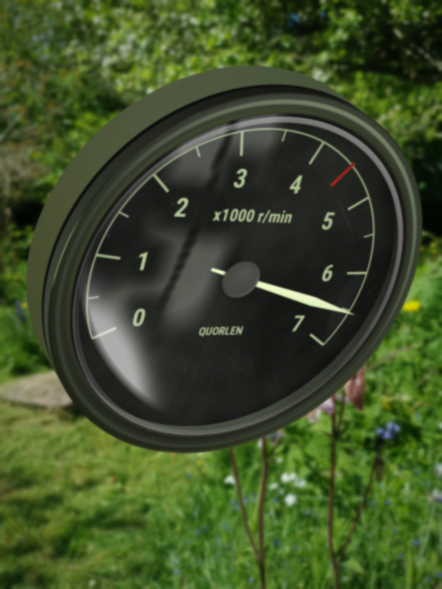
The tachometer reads 6500 rpm
